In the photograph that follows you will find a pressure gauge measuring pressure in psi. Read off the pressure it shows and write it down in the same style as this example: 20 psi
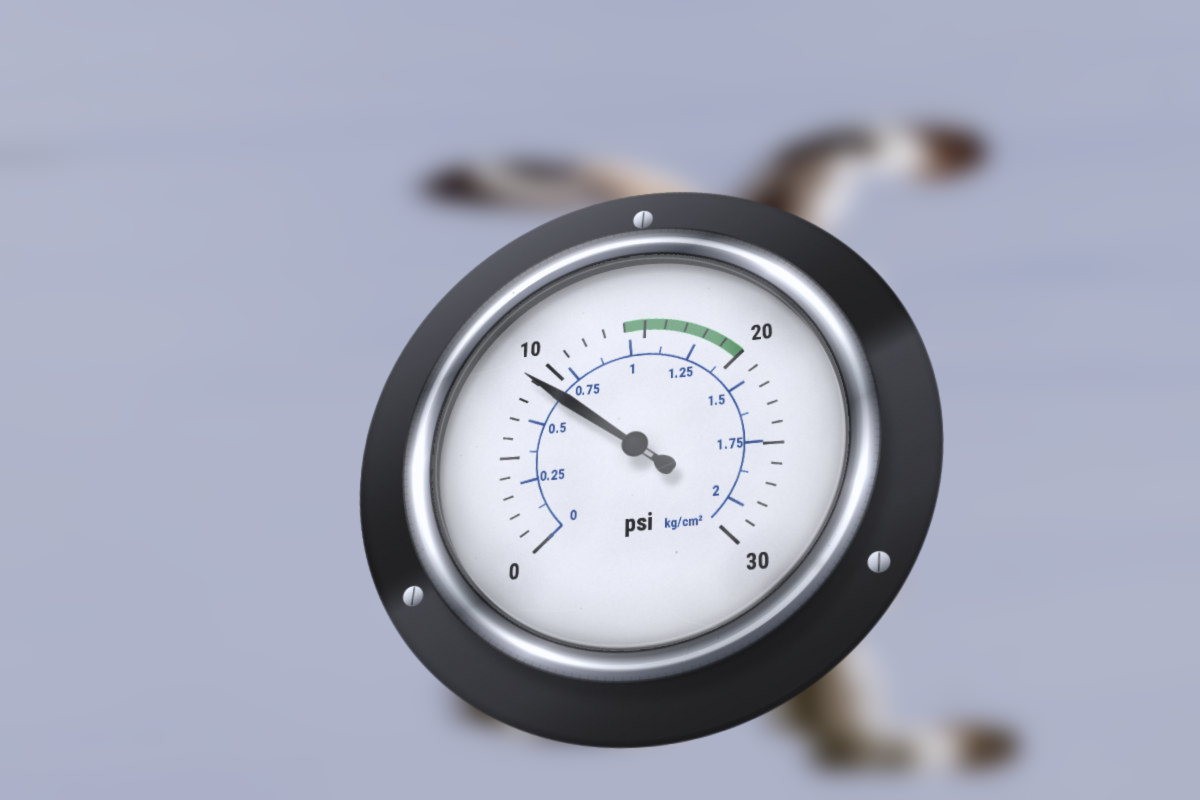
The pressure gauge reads 9 psi
